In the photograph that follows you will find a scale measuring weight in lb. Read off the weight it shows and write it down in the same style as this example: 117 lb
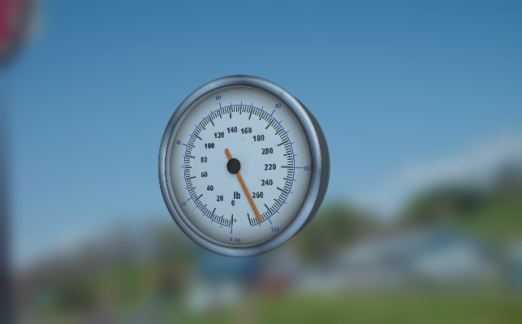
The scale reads 270 lb
